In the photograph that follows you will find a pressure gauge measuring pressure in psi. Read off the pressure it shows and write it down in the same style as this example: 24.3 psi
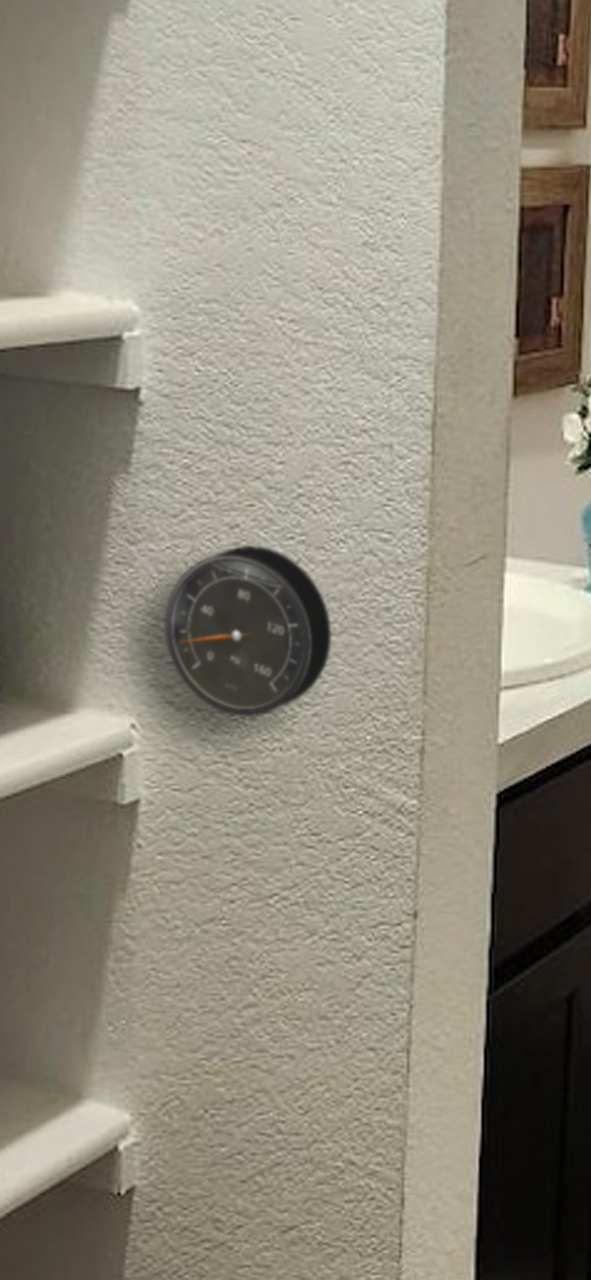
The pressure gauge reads 15 psi
